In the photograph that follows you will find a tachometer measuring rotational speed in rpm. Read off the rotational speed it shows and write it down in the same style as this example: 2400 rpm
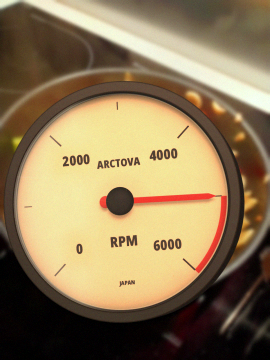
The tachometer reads 5000 rpm
